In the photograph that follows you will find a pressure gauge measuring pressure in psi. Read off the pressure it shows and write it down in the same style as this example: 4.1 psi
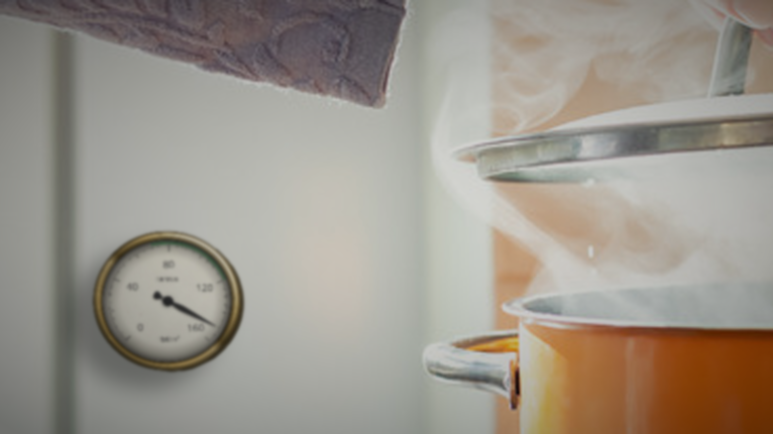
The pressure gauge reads 150 psi
